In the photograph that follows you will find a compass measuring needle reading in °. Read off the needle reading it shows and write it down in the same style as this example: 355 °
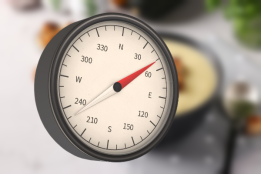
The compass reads 50 °
